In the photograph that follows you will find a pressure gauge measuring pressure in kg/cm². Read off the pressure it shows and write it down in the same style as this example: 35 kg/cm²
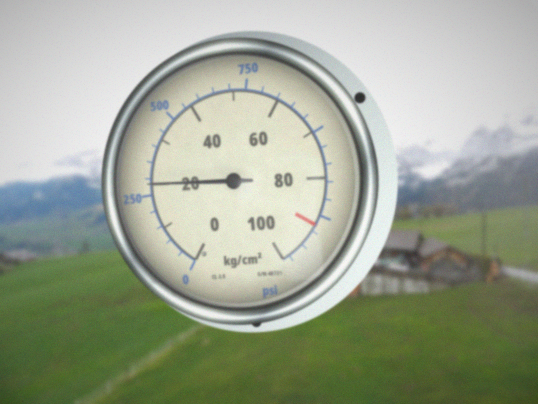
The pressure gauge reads 20 kg/cm²
